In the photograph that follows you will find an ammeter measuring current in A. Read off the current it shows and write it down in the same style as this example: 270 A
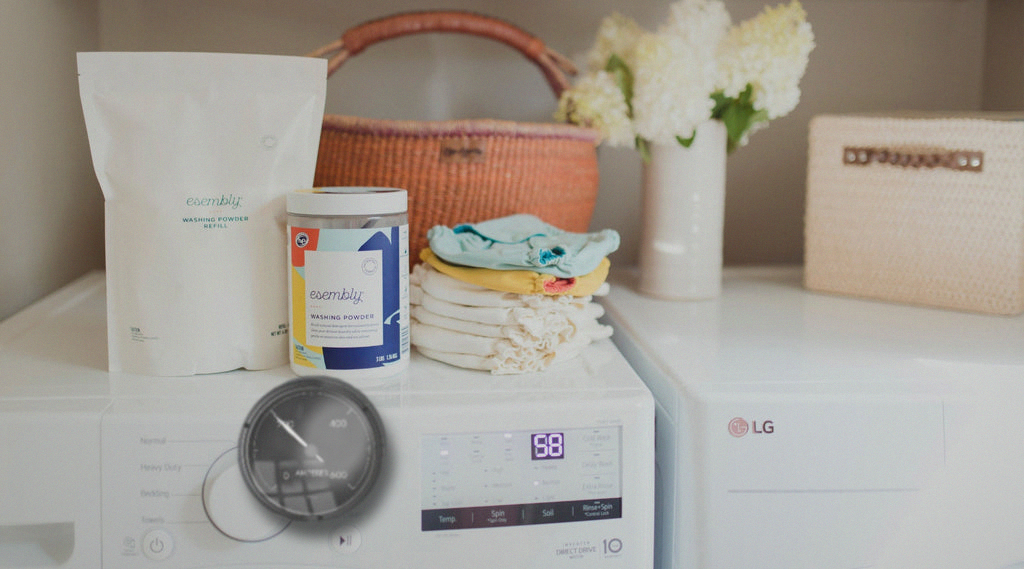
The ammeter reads 200 A
